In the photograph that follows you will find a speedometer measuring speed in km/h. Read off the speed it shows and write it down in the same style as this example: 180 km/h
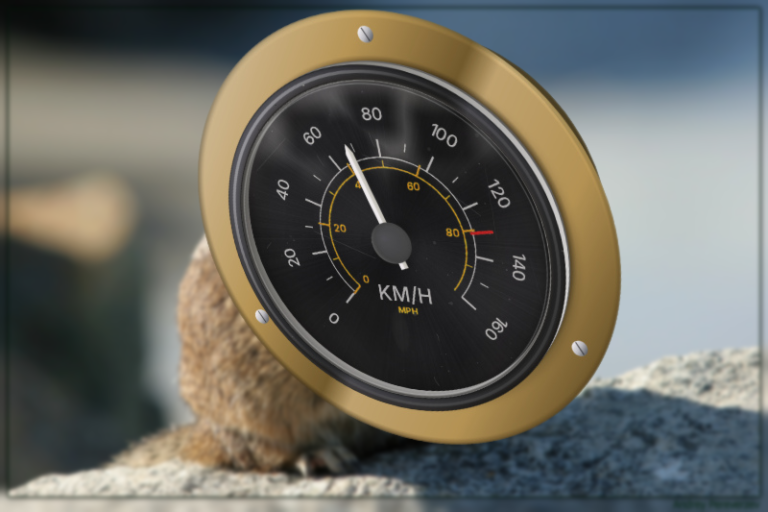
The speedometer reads 70 km/h
